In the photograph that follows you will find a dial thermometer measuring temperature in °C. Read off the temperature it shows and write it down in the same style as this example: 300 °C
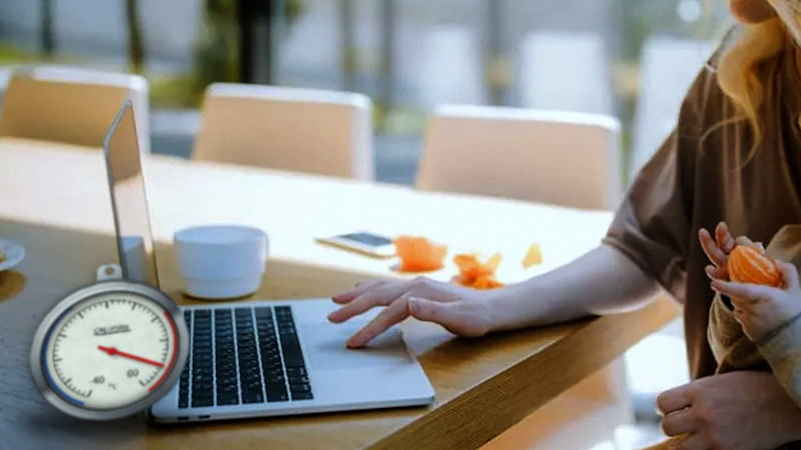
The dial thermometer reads 50 °C
